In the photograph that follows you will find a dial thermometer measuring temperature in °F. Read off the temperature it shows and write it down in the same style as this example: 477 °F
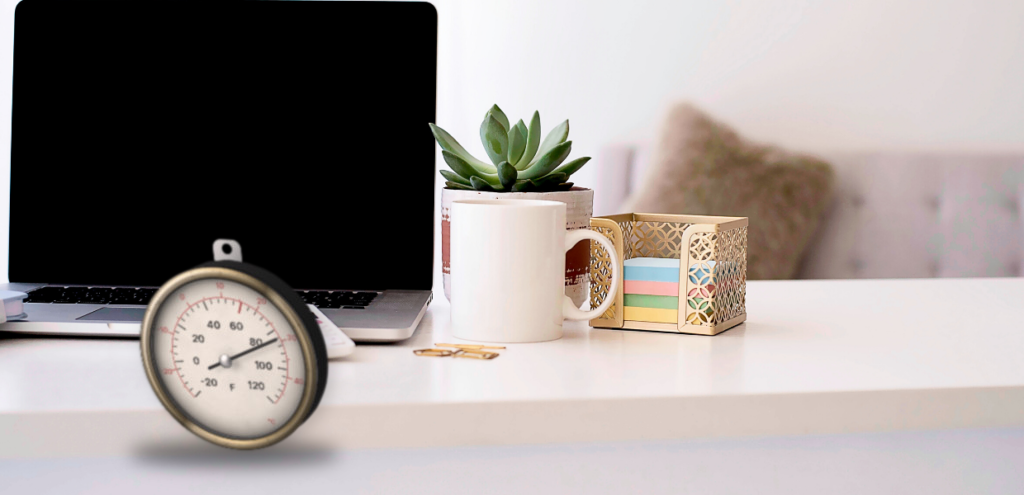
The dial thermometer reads 84 °F
